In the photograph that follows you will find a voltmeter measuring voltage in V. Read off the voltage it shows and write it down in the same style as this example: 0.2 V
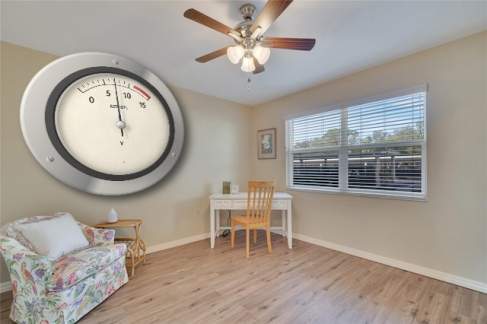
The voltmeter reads 7 V
